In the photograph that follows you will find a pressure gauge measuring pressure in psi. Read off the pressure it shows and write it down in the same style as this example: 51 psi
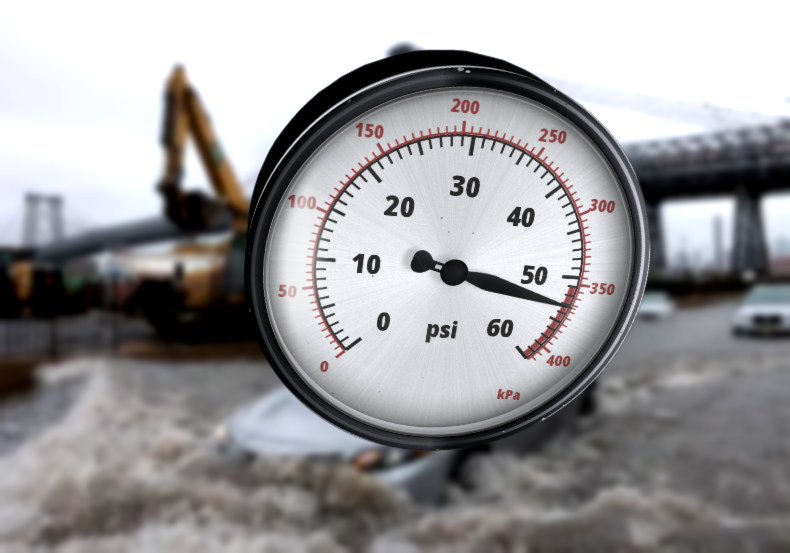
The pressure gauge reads 53 psi
